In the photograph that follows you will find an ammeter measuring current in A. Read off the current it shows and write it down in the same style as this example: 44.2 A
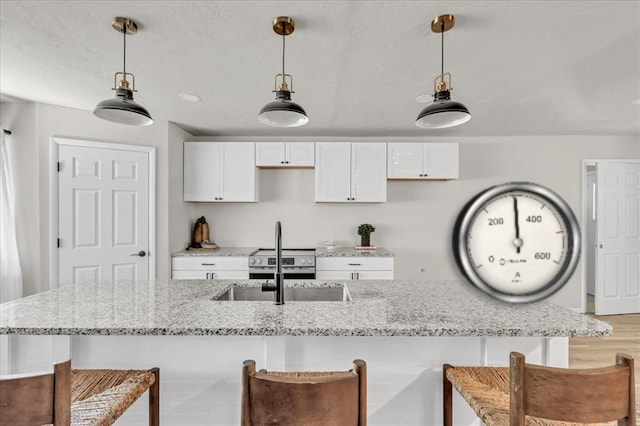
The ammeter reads 300 A
